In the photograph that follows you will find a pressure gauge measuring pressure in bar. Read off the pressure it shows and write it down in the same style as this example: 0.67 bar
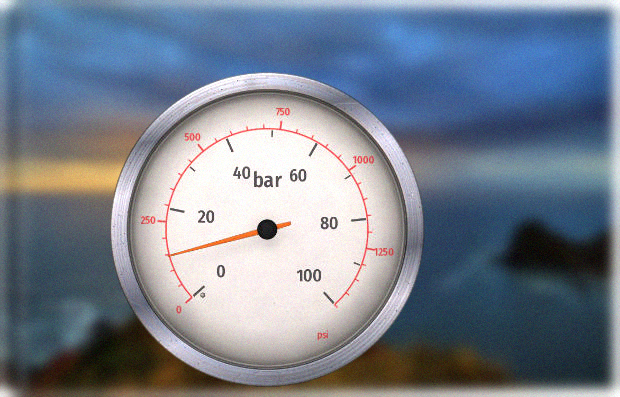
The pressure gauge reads 10 bar
